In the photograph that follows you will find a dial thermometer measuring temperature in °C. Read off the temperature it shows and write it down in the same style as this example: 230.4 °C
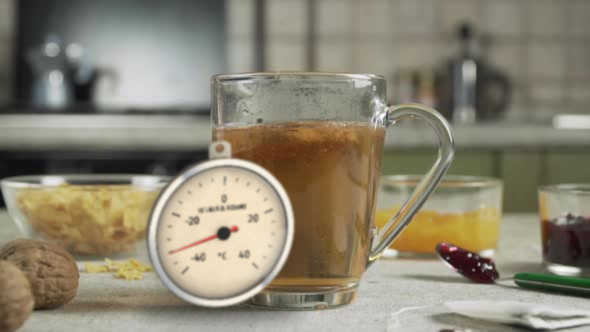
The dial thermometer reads -32 °C
